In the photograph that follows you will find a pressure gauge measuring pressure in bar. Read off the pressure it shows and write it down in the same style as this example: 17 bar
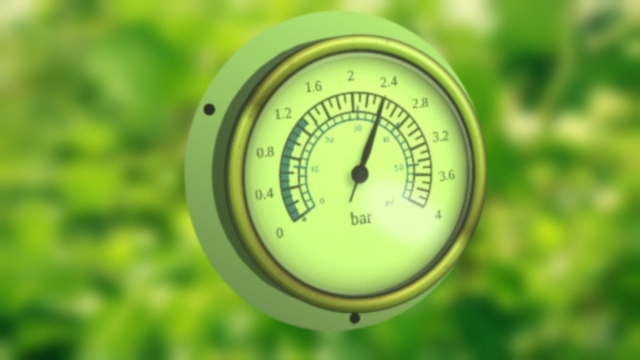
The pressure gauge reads 2.4 bar
